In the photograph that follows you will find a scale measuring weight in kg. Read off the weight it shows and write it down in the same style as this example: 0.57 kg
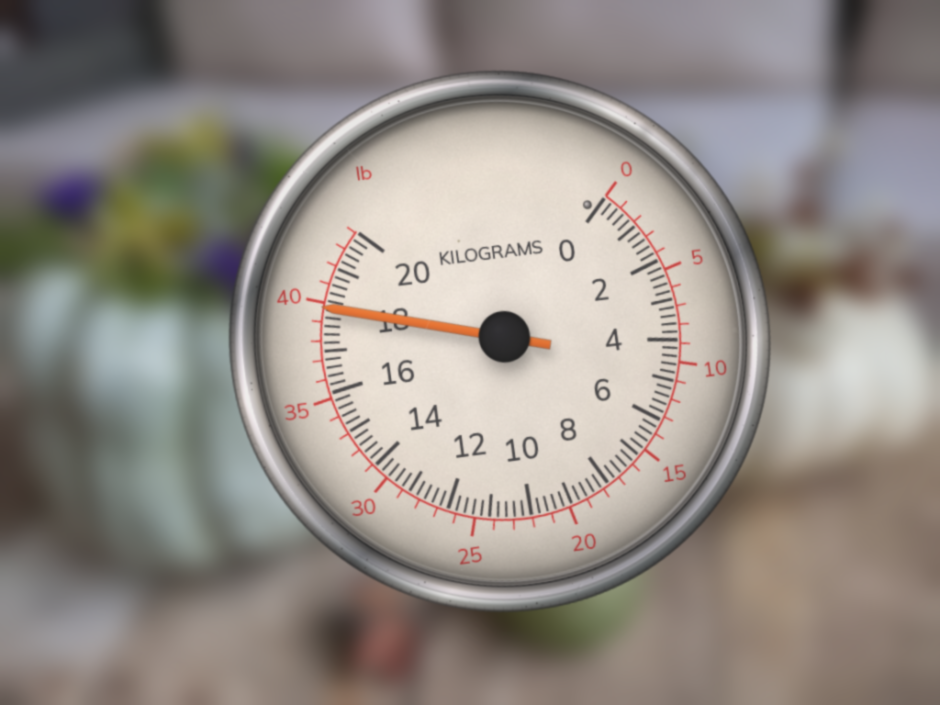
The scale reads 18 kg
